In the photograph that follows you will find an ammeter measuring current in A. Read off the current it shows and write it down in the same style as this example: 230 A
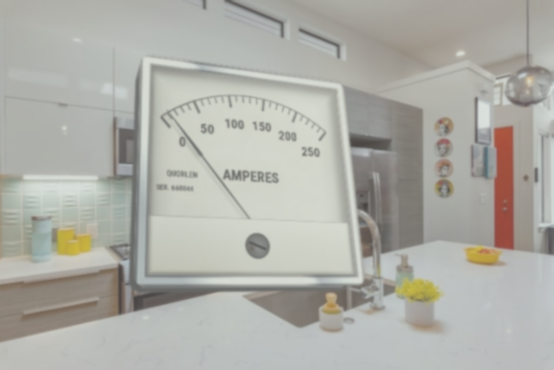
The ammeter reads 10 A
